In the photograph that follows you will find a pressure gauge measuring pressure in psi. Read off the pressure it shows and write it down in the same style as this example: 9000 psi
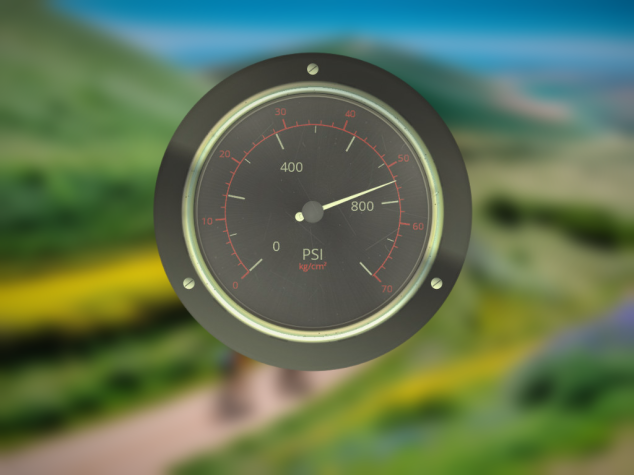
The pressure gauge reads 750 psi
